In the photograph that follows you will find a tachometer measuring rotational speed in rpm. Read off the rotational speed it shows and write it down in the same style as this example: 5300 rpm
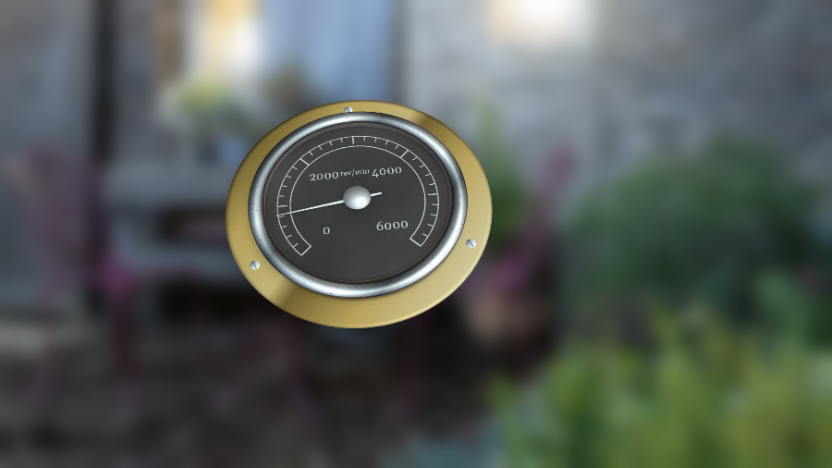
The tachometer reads 800 rpm
